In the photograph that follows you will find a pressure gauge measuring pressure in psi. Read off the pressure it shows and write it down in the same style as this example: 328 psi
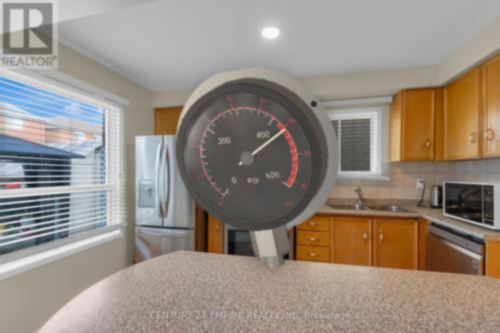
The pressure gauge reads 440 psi
